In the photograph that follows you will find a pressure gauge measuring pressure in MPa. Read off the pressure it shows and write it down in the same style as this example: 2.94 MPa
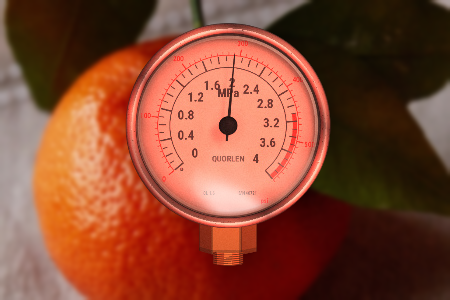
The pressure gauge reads 2 MPa
